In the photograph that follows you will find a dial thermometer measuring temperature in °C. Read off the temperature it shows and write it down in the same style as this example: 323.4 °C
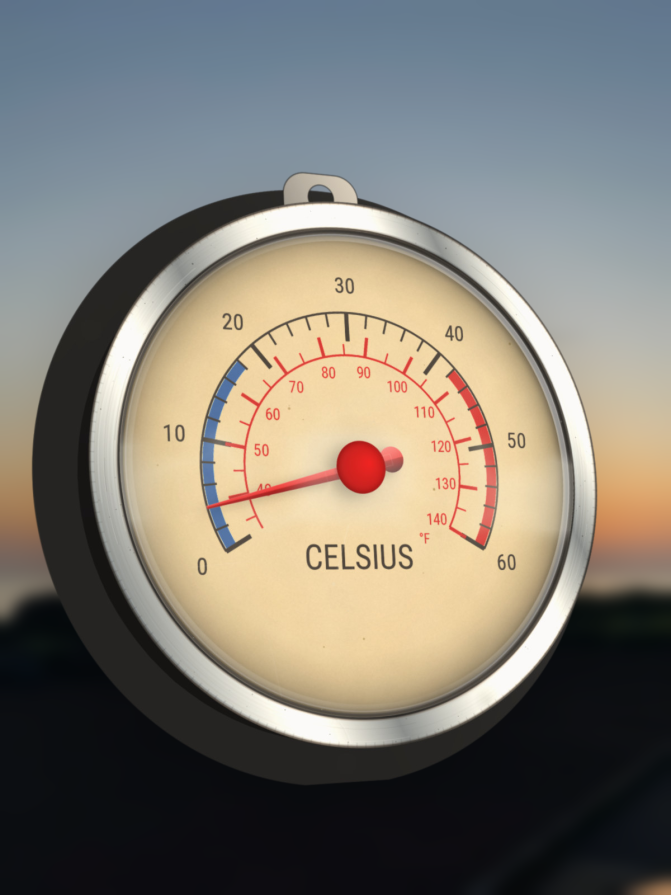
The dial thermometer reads 4 °C
